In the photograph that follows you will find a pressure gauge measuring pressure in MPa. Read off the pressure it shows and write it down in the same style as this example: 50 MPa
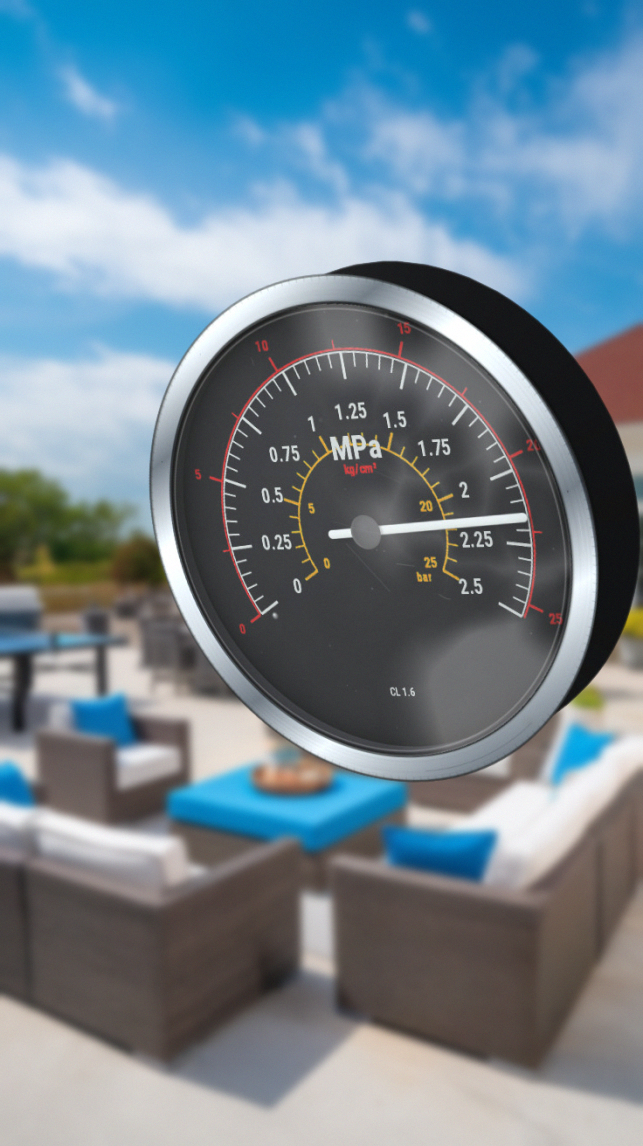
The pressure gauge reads 2.15 MPa
